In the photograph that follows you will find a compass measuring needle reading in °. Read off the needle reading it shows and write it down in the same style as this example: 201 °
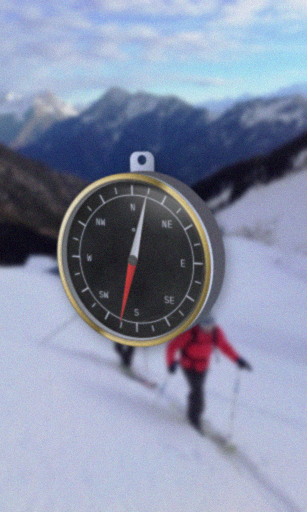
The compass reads 195 °
